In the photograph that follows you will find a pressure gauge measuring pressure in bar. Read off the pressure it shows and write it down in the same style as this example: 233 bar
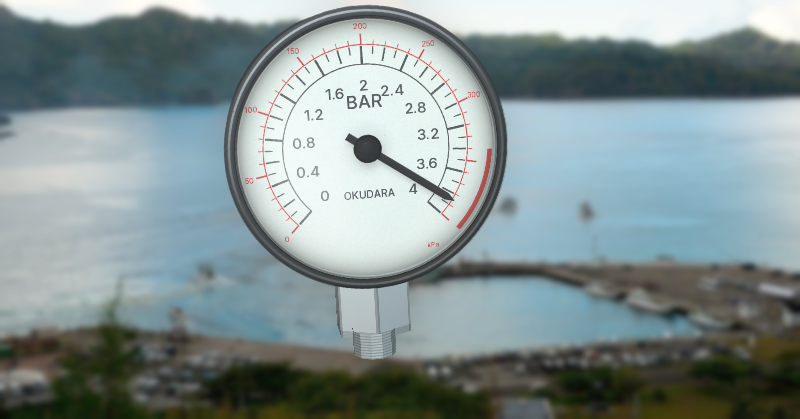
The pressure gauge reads 3.85 bar
